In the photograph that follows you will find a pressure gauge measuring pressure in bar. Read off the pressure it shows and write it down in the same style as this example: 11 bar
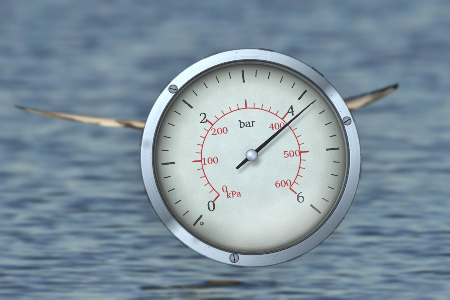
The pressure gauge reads 4.2 bar
